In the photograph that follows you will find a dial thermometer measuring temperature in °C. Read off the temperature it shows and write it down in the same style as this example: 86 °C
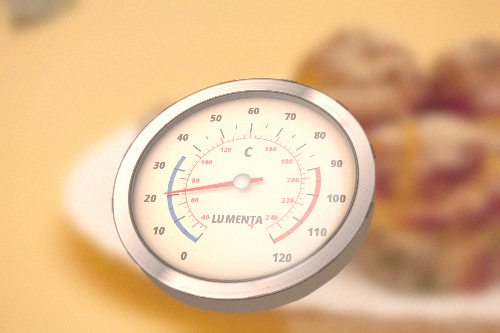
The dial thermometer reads 20 °C
